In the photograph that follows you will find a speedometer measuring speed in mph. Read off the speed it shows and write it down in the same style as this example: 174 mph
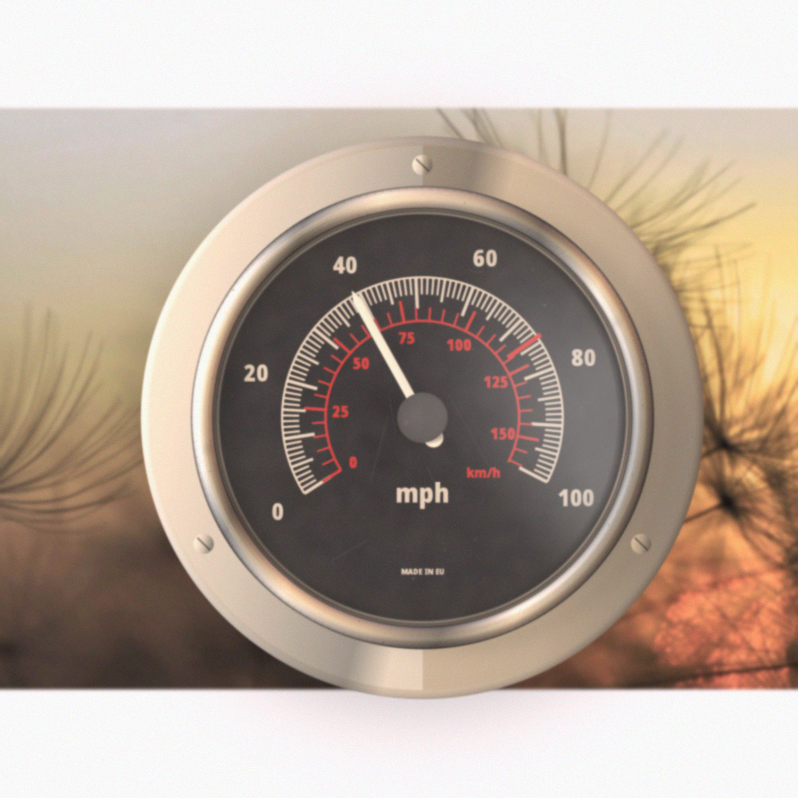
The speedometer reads 39 mph
